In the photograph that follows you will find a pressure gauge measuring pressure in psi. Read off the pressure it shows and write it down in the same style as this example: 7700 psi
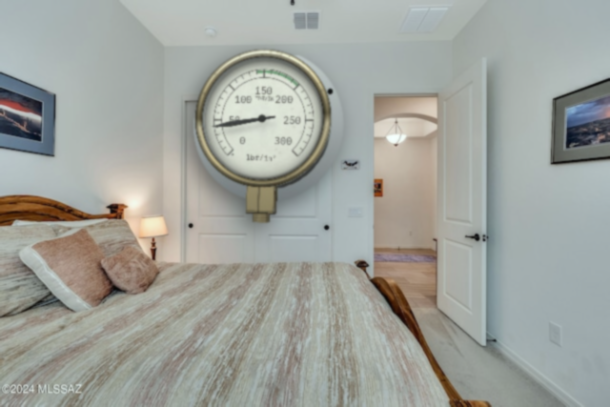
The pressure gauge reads 40 psi
